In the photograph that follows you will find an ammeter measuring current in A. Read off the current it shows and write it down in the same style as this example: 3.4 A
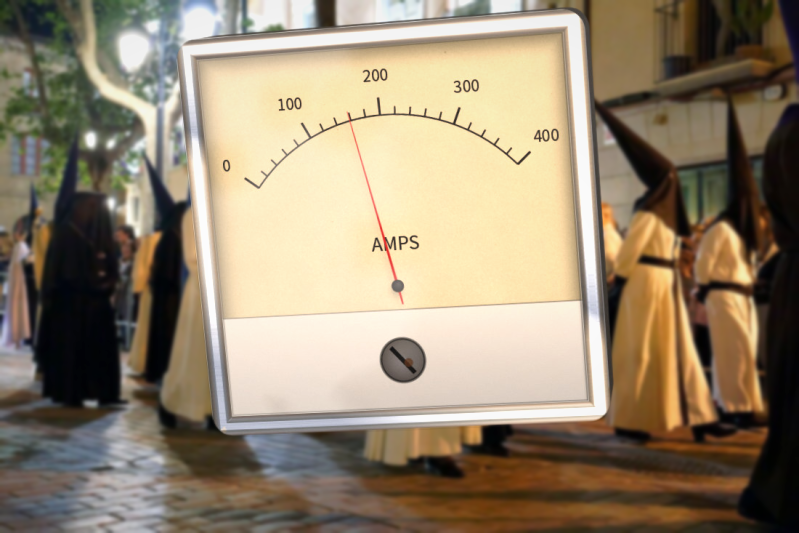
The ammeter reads 160 A
